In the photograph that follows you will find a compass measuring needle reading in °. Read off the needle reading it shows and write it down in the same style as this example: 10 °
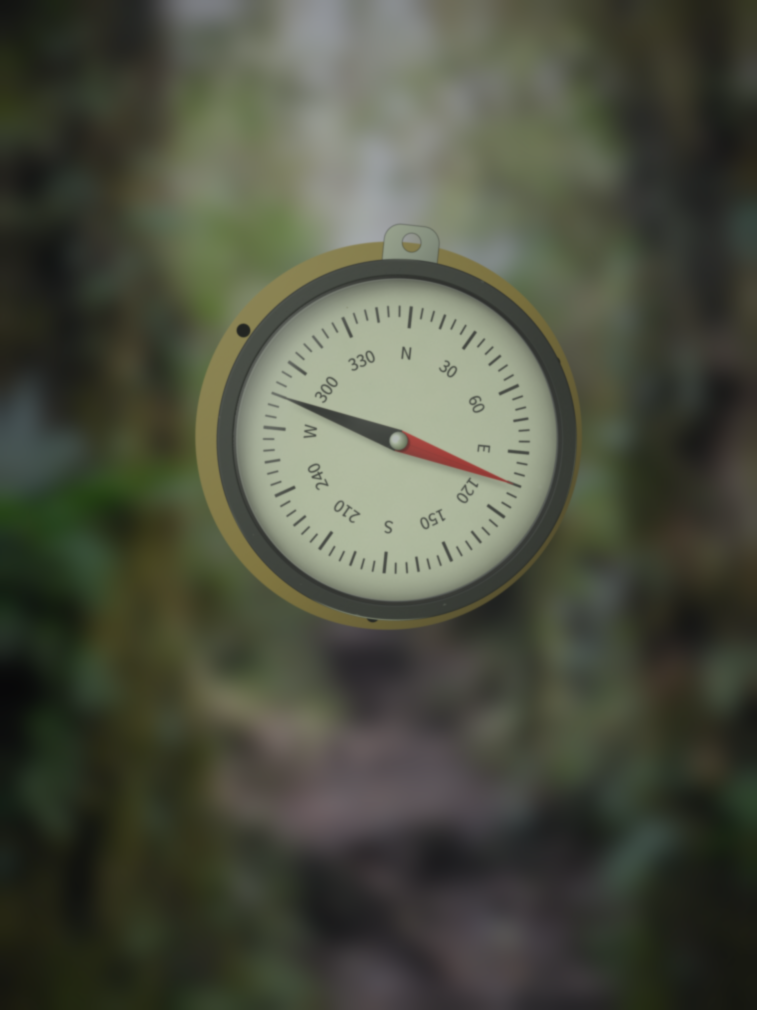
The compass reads 105 °
